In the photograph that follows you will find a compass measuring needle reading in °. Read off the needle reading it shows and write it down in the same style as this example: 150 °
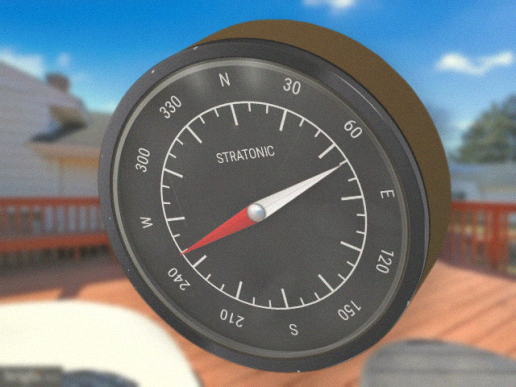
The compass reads 250 °
